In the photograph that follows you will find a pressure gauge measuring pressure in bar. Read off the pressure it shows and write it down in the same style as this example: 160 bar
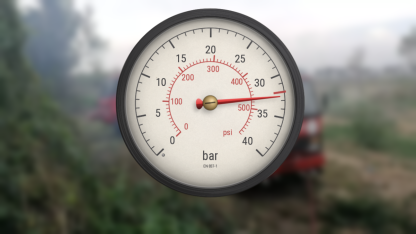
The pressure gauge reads 32.5 bar
